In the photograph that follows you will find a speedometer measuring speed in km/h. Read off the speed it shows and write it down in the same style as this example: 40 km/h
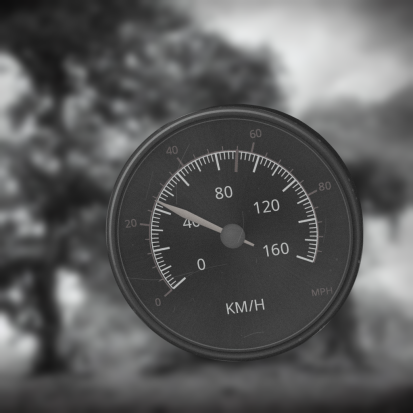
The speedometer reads 44 km/h
